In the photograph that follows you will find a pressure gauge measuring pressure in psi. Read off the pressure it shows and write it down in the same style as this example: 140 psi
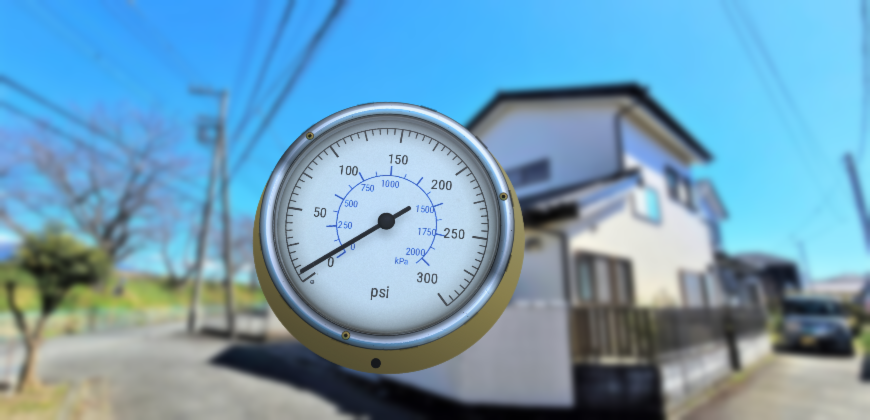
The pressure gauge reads 5 psi
